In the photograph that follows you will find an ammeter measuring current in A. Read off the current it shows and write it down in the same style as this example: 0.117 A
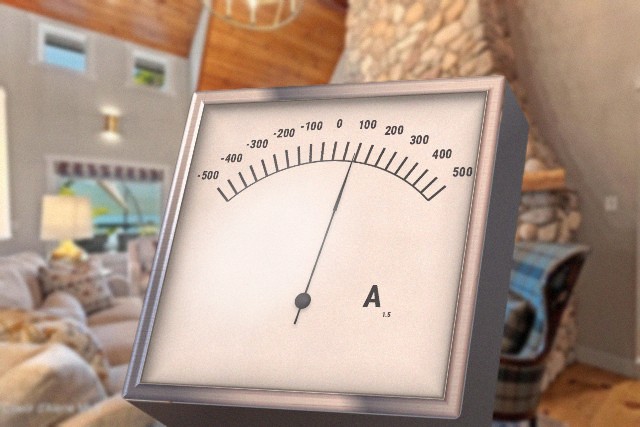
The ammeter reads 100 A
